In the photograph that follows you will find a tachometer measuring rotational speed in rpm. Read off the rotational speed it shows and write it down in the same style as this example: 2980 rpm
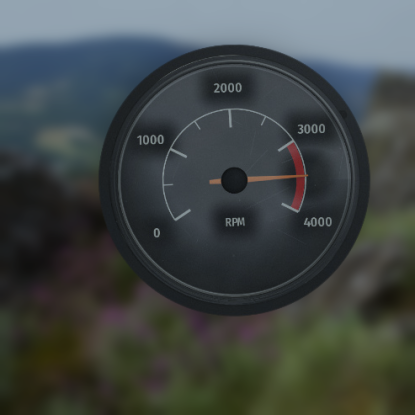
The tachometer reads 3500 rpm
